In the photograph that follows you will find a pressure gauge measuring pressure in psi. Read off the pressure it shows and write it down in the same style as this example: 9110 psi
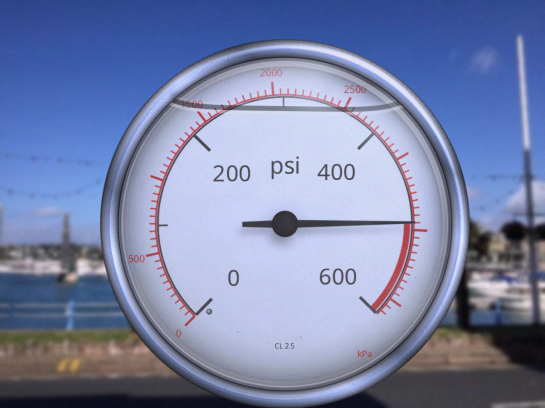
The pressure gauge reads 500 psi
